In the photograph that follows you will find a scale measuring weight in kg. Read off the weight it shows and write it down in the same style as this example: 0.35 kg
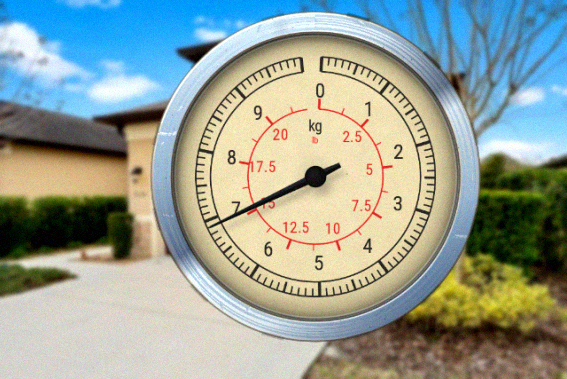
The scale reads 6.9 kg
